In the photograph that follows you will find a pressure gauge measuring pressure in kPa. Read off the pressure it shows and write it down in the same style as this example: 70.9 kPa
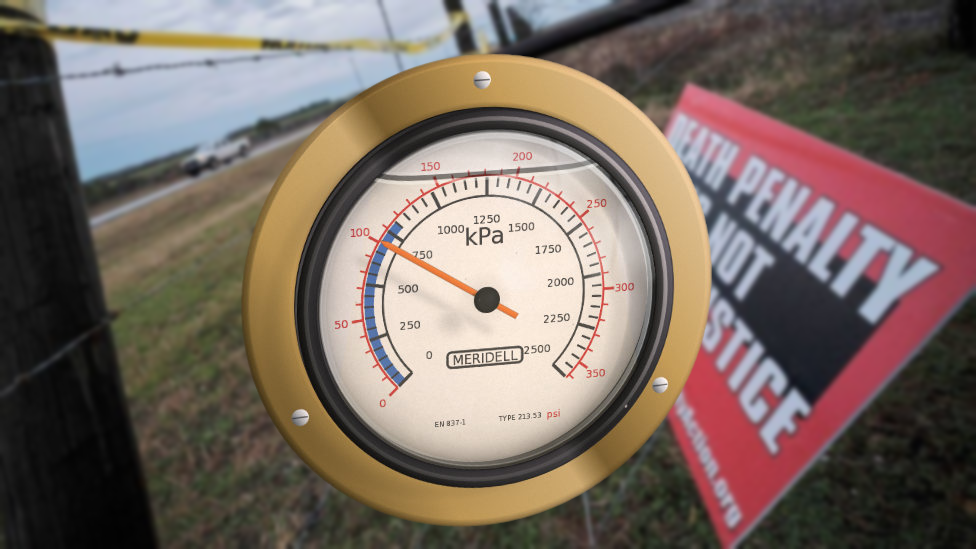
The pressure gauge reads 700 kPa
